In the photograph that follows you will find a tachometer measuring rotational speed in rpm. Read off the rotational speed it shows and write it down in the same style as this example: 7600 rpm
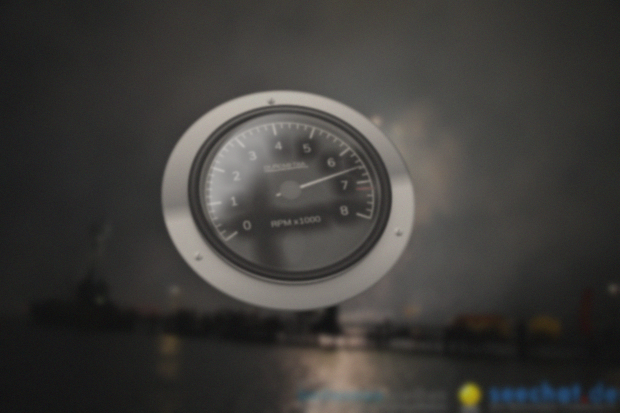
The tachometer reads 6600 rpm
